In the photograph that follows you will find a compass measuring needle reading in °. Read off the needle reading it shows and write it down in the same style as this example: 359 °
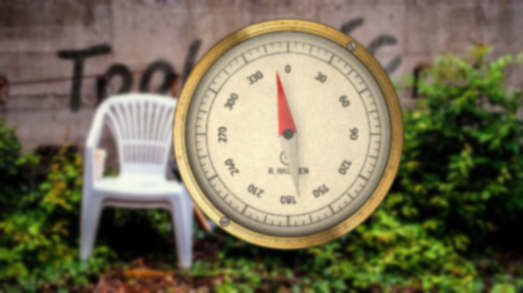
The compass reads 350 °
